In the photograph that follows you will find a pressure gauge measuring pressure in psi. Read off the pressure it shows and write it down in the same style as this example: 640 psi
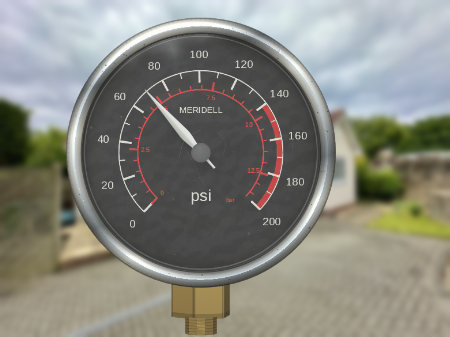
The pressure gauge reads 70 psi
